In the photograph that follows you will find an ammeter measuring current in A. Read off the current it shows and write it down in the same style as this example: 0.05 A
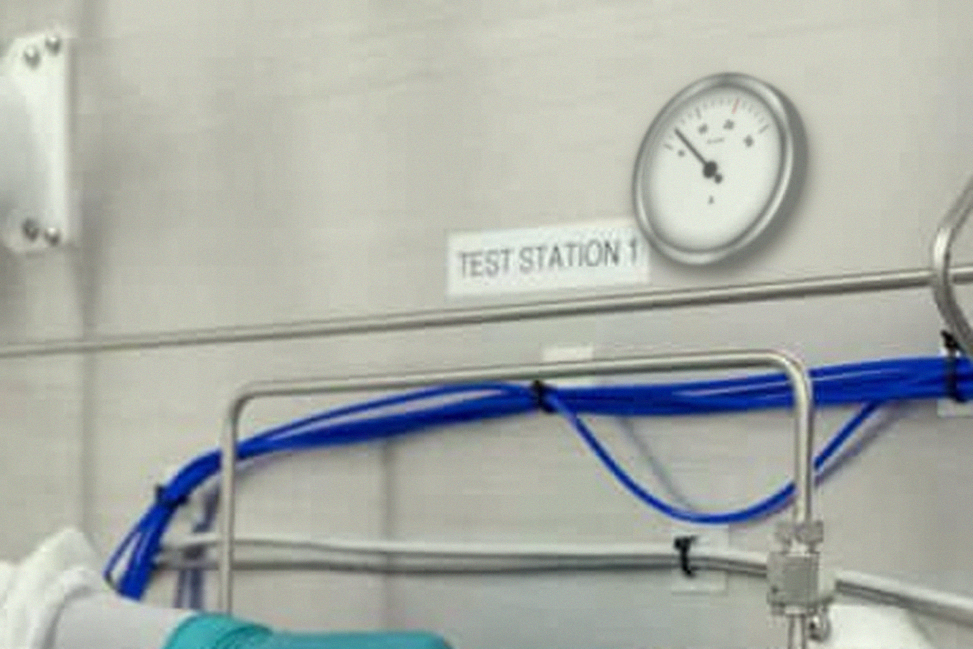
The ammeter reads 4 A
